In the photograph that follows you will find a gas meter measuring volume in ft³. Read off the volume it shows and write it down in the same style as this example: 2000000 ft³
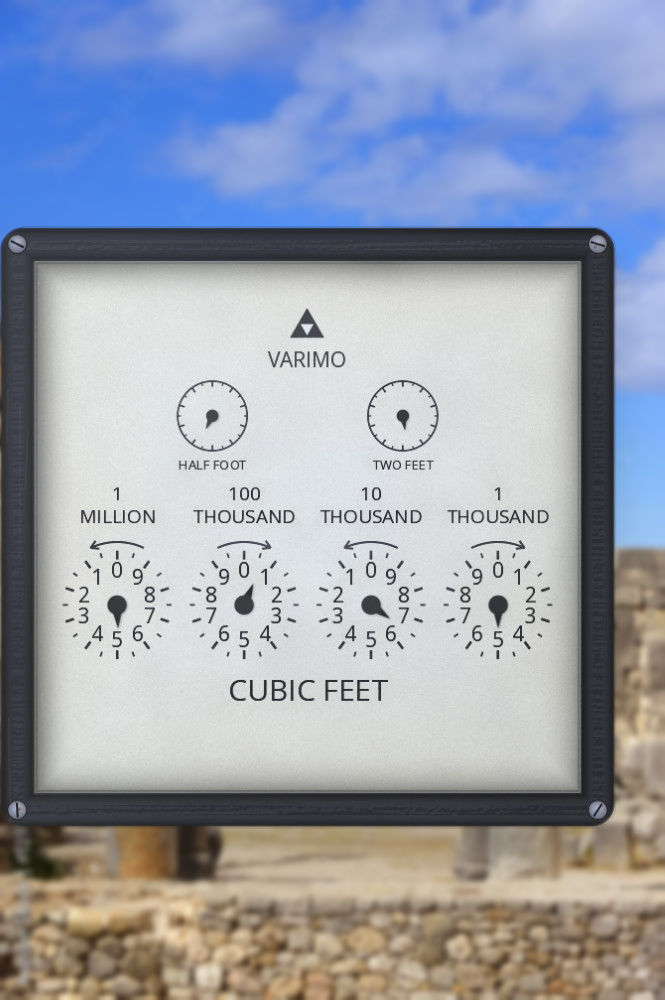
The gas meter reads 506500 ft³
